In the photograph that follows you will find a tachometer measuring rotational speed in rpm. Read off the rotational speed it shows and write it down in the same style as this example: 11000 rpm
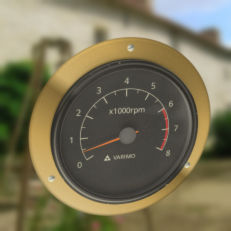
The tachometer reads 500 rpm
